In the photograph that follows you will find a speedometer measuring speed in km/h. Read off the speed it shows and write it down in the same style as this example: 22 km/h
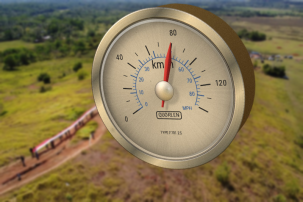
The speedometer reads 80 km/h
